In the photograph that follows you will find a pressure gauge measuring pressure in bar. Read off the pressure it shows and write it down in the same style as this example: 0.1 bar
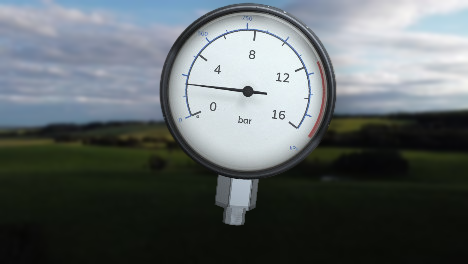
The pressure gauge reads 2 bar
